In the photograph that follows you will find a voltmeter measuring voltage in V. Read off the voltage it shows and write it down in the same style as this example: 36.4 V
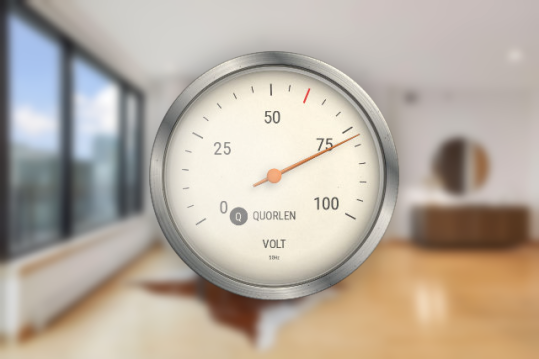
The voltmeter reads 77.5 V
